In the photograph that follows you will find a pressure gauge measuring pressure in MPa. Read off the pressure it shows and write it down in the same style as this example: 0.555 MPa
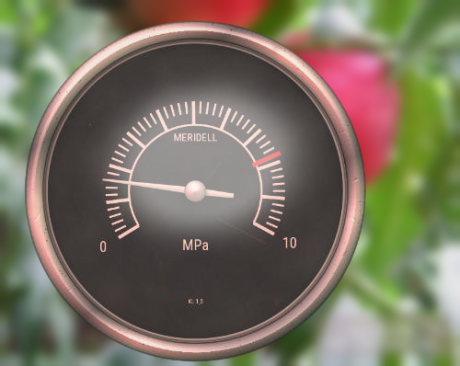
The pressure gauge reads 1.6 MPa
